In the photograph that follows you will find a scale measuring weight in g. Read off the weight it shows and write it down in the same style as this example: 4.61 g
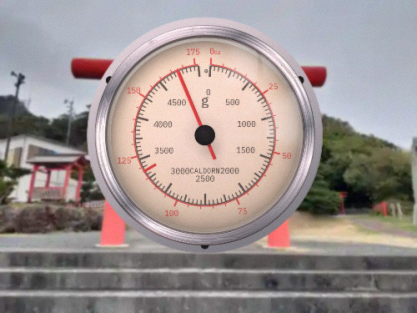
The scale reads 4750 g
